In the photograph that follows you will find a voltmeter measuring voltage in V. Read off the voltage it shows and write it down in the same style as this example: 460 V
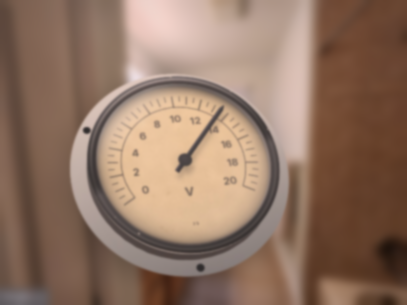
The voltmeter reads 13.5 V
